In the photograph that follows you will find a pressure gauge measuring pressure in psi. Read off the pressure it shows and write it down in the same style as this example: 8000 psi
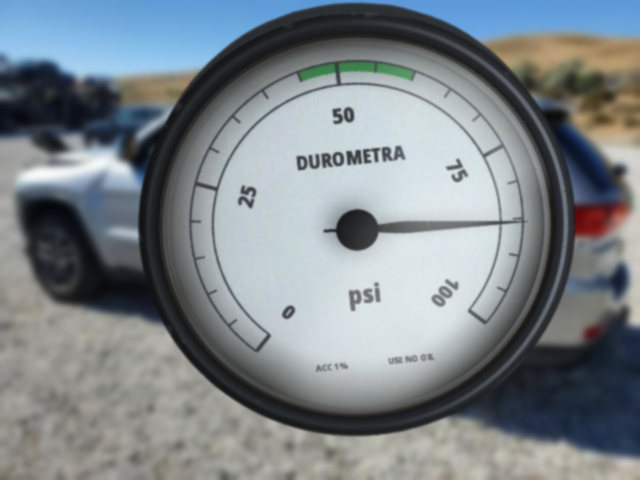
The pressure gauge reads 85 psi
